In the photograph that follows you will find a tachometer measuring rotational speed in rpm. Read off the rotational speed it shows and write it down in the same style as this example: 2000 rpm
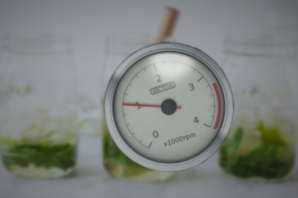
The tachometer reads 1000 rpm
